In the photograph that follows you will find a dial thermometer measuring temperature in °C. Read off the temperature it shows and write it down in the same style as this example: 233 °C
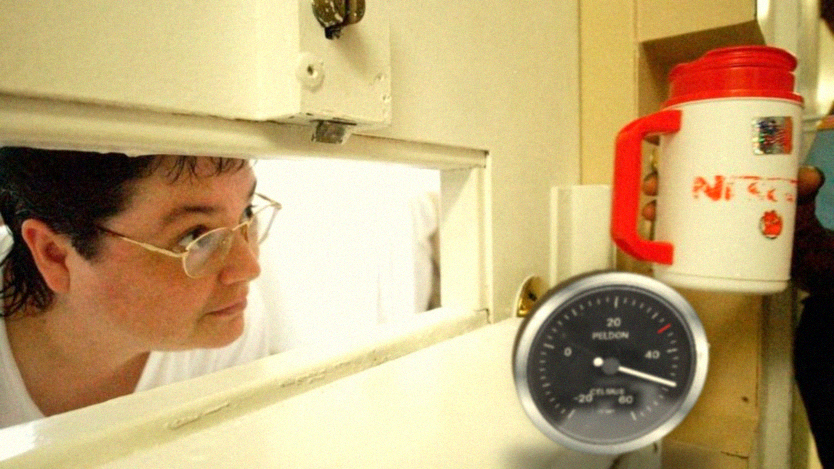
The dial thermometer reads 48 °C
